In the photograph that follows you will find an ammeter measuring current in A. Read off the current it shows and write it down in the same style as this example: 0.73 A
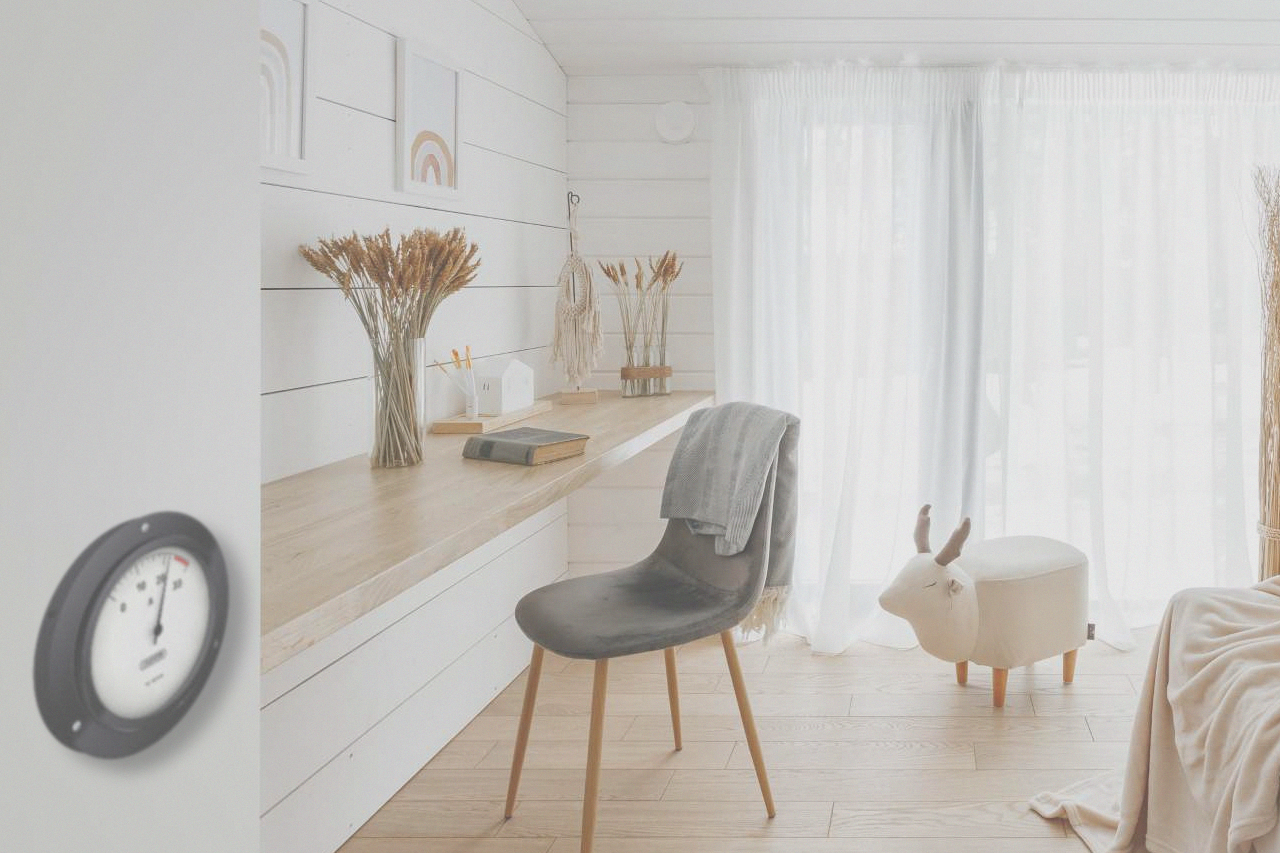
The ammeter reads 20 A
